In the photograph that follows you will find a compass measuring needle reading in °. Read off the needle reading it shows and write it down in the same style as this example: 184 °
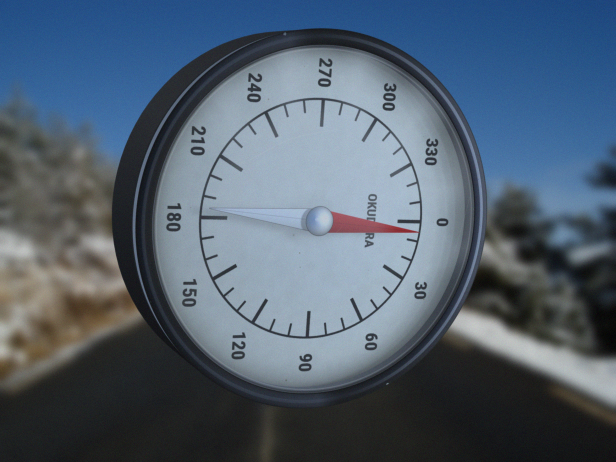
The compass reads 5 °
